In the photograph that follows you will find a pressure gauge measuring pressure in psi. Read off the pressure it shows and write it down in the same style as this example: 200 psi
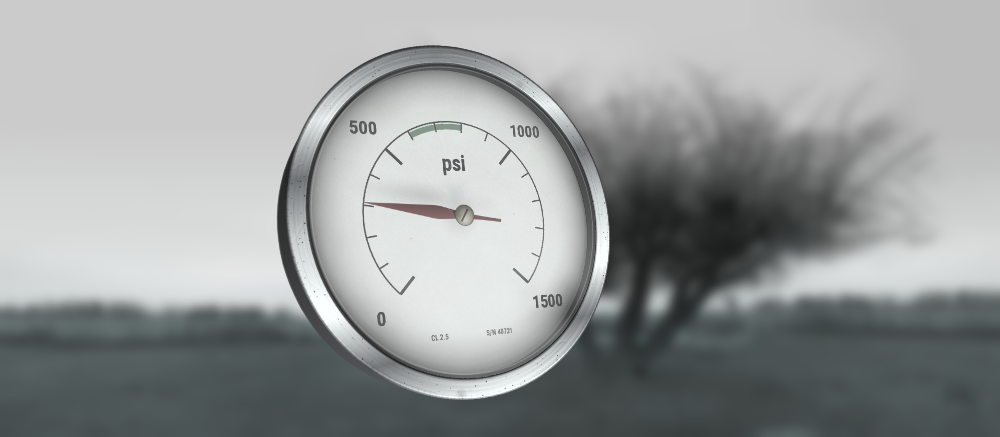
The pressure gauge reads 300 psi
